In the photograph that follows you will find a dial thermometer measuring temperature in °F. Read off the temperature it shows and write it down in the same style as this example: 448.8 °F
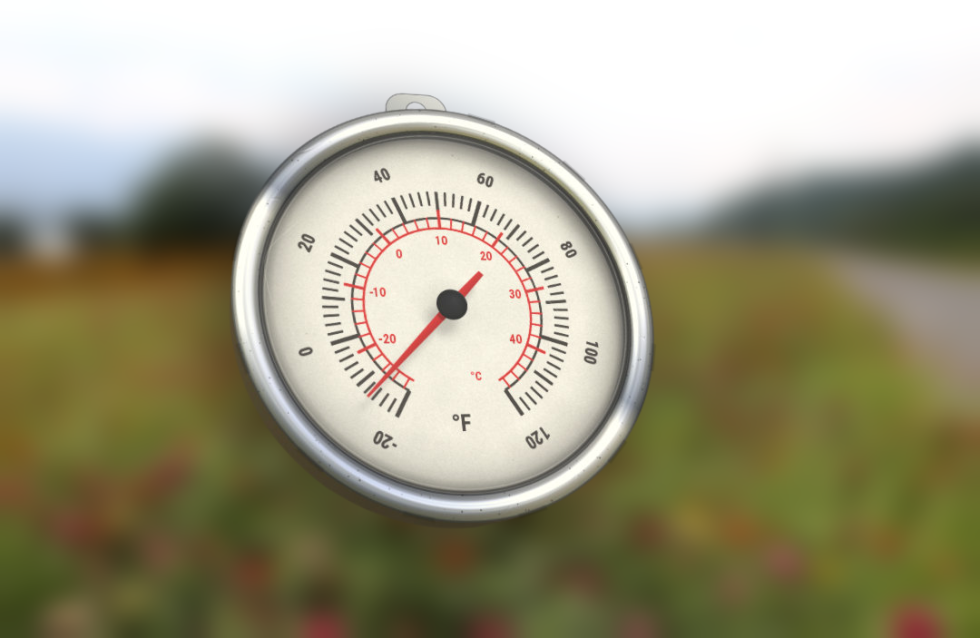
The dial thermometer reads -13 °F
